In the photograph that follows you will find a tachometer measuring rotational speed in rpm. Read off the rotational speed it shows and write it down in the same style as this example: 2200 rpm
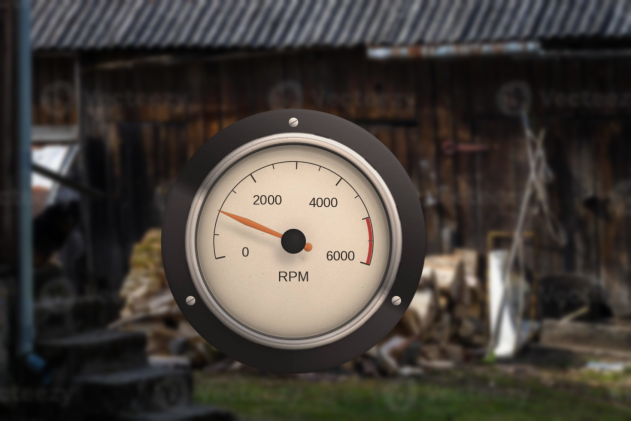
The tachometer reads 1000 rpm
